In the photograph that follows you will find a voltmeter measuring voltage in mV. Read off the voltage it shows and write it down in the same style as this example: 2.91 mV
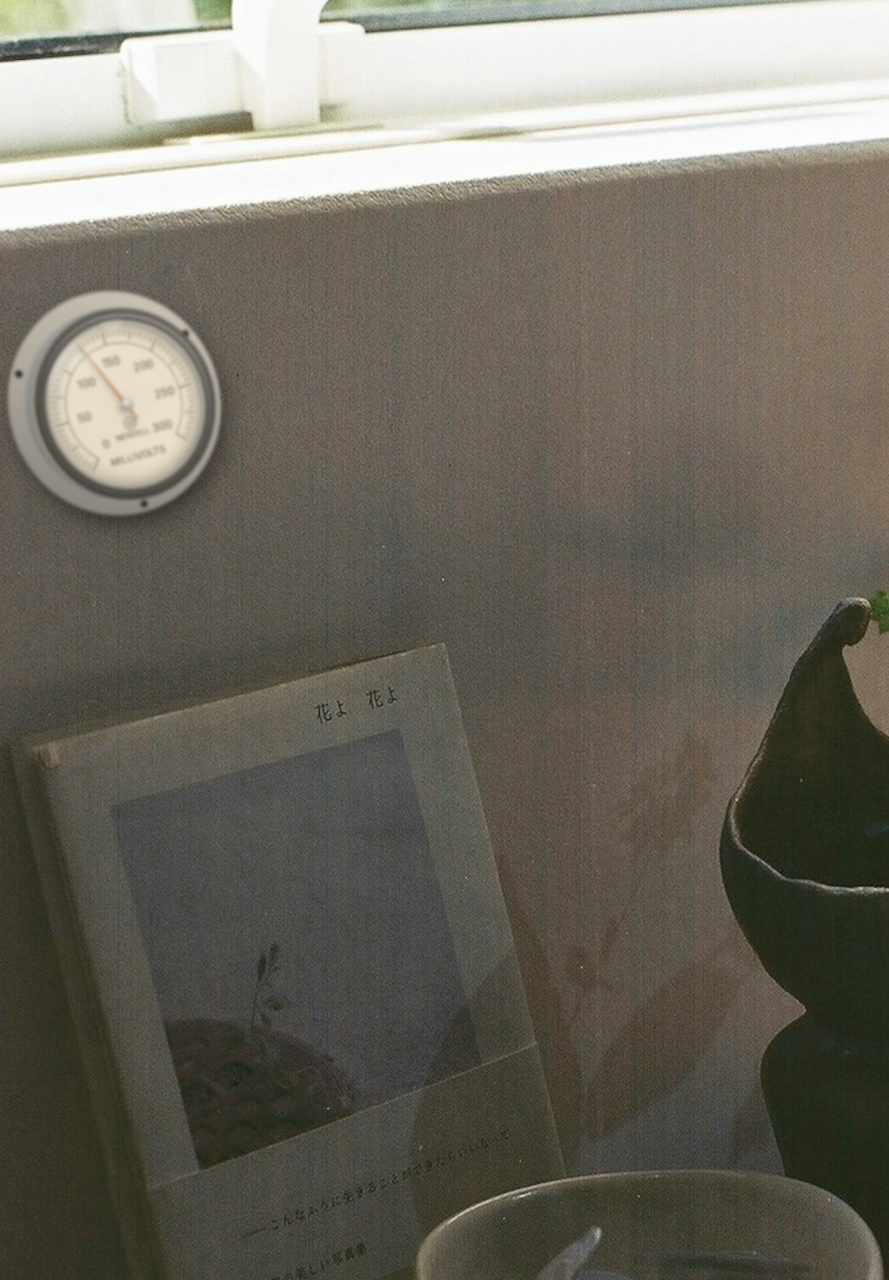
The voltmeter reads 125 mV
